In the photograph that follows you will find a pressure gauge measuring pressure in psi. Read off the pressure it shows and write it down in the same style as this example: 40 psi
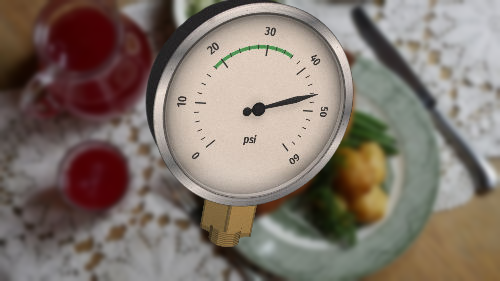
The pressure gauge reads 46 psi
